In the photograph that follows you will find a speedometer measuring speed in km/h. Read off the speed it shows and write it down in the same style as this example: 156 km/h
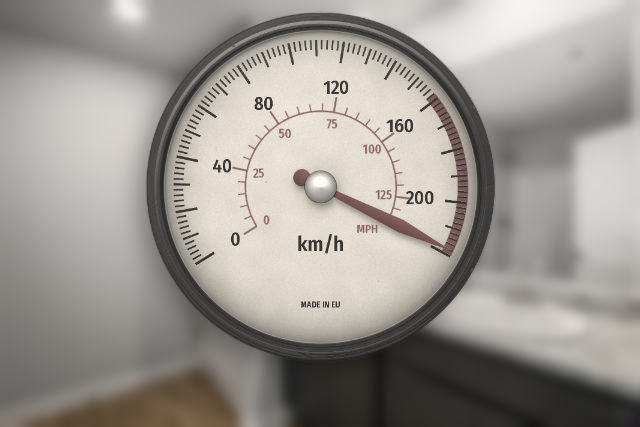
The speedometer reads 218 km/h
